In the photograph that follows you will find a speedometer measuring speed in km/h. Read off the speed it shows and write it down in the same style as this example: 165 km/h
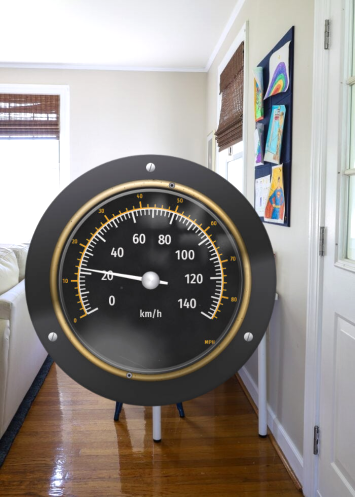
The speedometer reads 22 km/h
